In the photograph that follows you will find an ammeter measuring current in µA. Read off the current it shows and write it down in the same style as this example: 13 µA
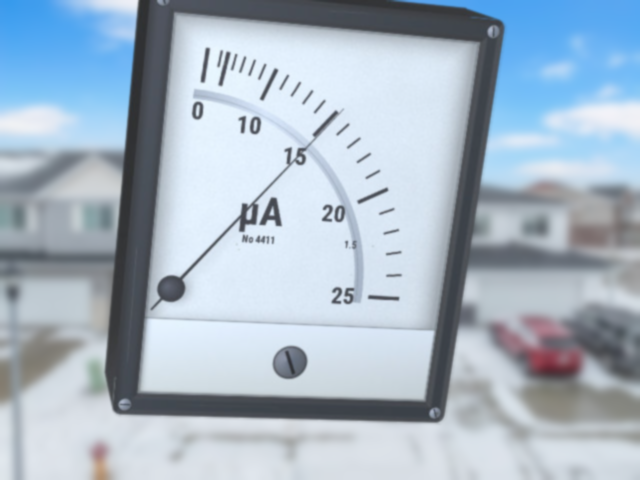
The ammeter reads 15 µA
